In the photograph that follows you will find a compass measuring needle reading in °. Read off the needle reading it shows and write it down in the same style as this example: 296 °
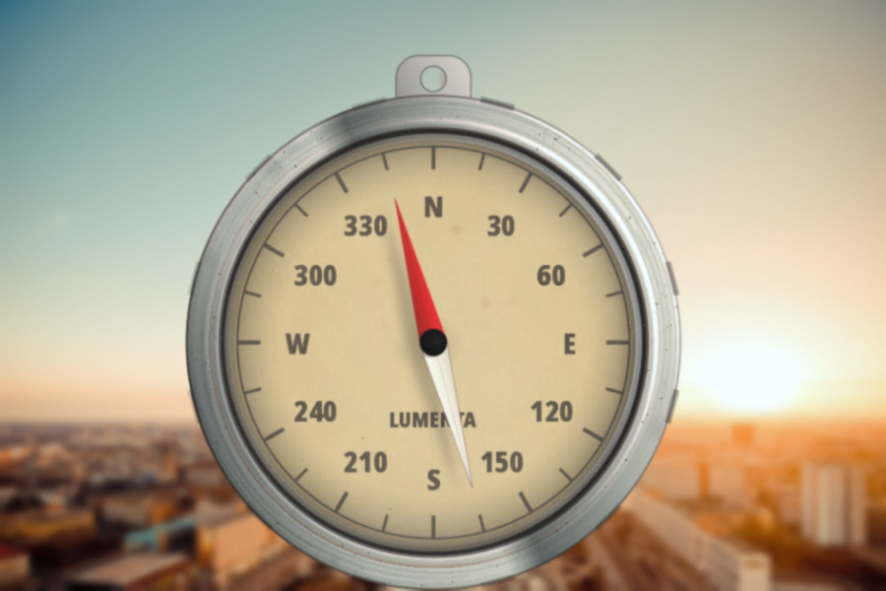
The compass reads 345 °
